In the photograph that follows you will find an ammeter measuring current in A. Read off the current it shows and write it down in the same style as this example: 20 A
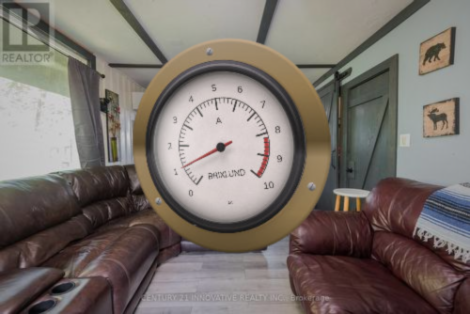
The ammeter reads 1 A
